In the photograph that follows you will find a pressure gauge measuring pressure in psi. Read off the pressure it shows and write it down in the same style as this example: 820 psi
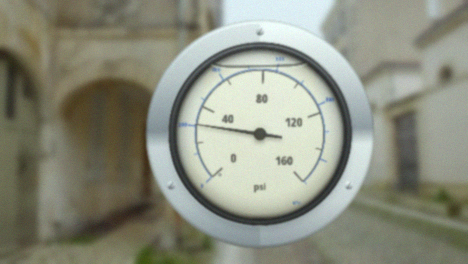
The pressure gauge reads 30 psi
